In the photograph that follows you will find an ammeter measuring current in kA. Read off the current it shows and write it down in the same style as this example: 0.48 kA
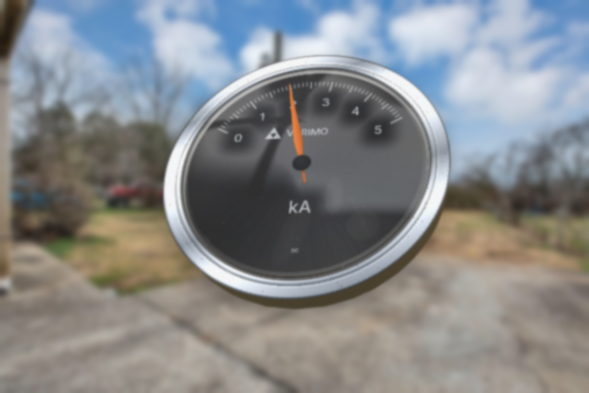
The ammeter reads 2 kA
